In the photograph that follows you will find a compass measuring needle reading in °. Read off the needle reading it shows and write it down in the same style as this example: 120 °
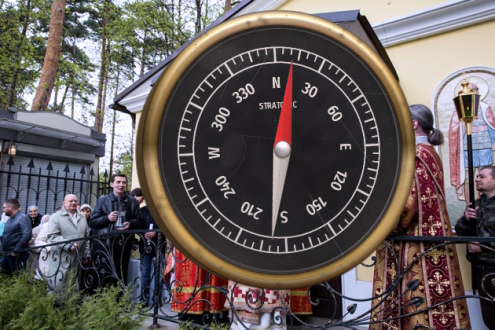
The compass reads 10 °
